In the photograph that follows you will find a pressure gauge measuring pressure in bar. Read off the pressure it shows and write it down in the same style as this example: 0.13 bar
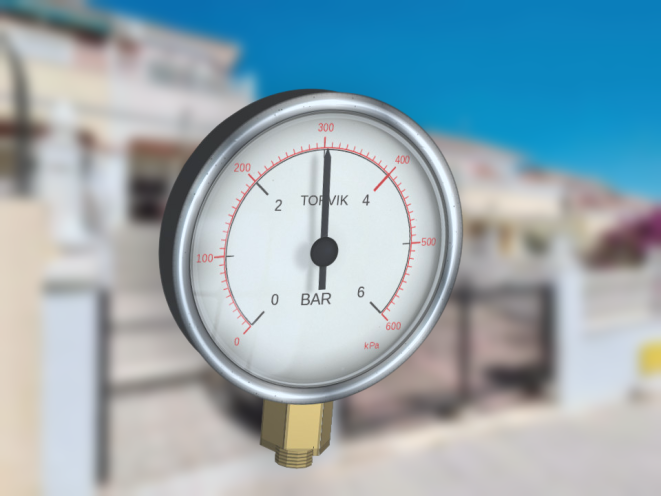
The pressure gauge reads 3 bar
